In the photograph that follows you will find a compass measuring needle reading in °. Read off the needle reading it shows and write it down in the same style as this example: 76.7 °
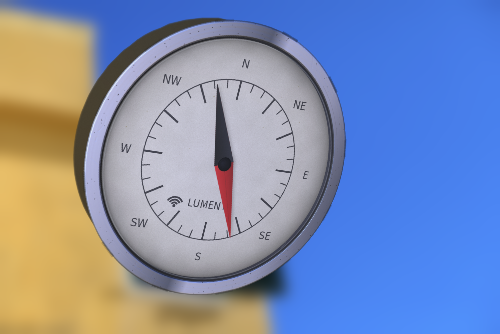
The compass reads 160 °
